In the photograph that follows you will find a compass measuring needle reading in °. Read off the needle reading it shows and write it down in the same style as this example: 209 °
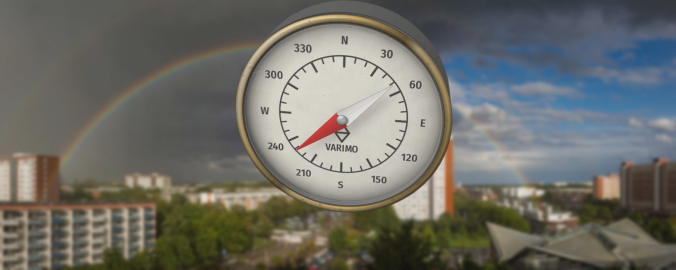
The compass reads 230 °
